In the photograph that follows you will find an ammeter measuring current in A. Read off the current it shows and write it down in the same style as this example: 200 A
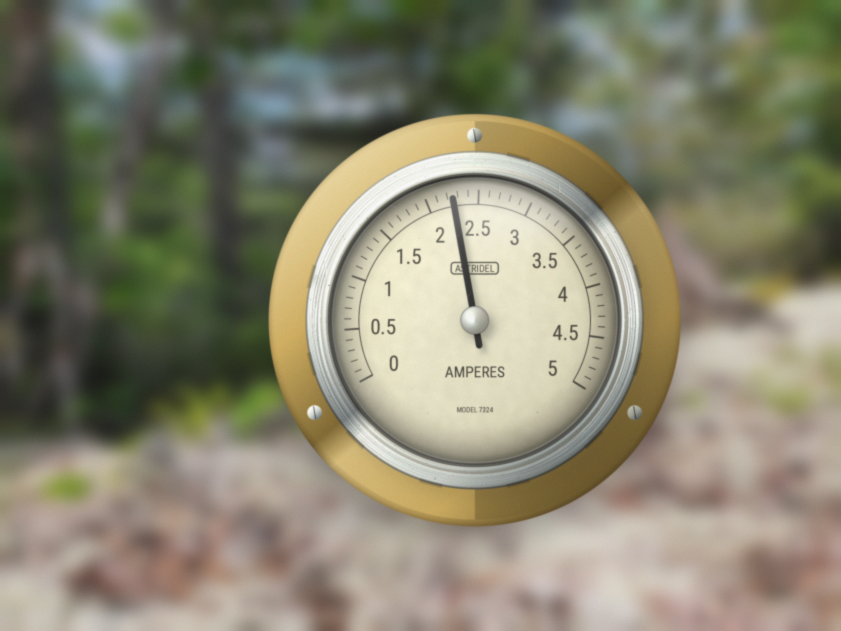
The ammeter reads 2.25 A
